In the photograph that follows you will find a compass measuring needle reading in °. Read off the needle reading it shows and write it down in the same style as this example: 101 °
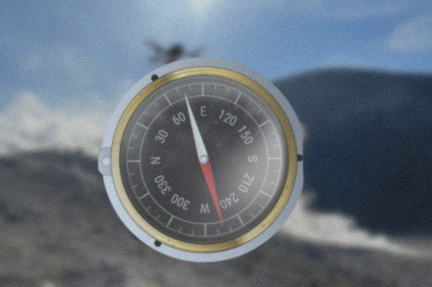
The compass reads 255 °
